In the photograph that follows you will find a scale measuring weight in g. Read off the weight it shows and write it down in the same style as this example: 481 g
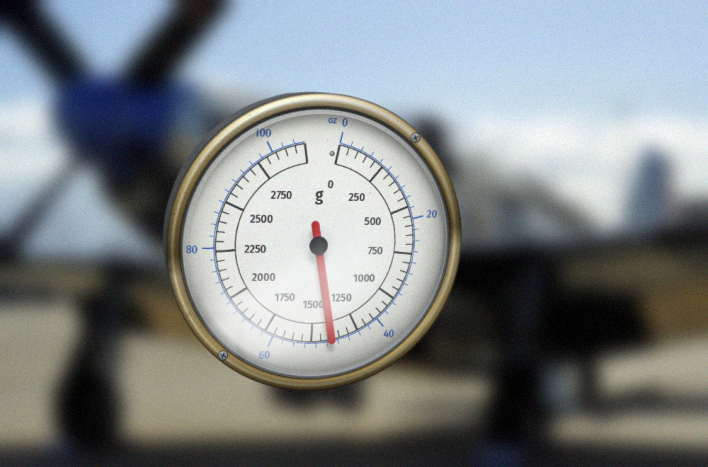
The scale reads 1400 g
